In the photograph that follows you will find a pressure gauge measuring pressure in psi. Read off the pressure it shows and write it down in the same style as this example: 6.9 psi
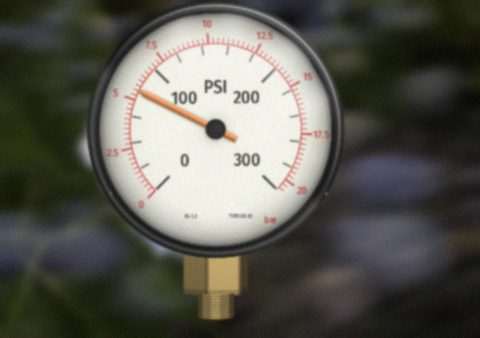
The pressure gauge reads 80 psi
